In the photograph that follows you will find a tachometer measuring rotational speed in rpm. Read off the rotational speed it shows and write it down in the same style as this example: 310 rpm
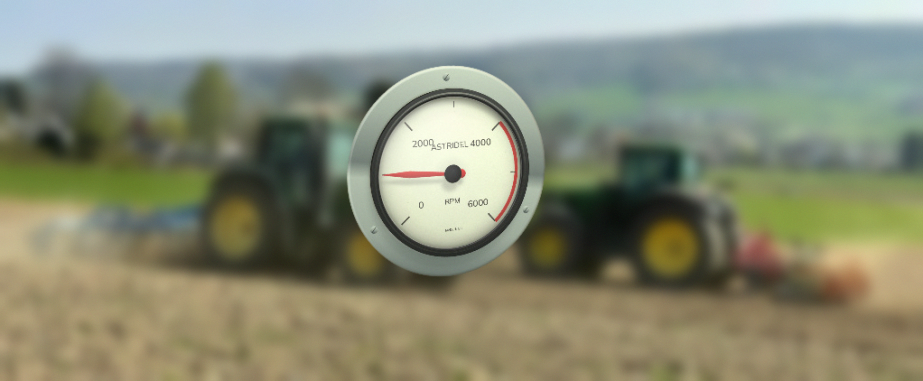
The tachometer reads 1000 rpm
